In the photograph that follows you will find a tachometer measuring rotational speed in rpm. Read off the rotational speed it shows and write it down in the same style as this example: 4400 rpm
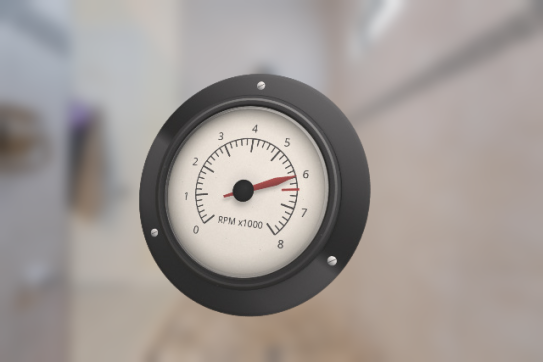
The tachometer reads 6000 rpm
